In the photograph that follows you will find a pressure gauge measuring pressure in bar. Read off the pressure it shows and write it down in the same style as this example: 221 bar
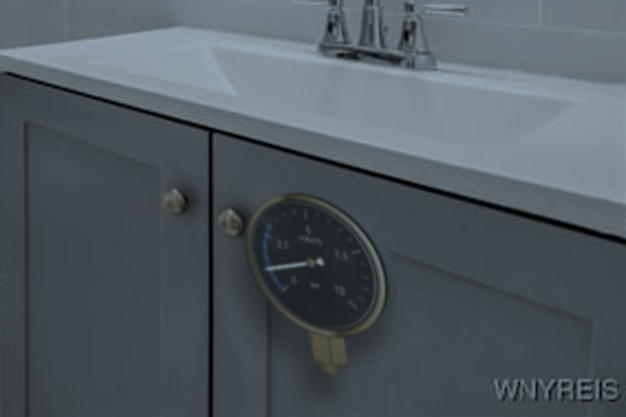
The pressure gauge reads 1 bar
